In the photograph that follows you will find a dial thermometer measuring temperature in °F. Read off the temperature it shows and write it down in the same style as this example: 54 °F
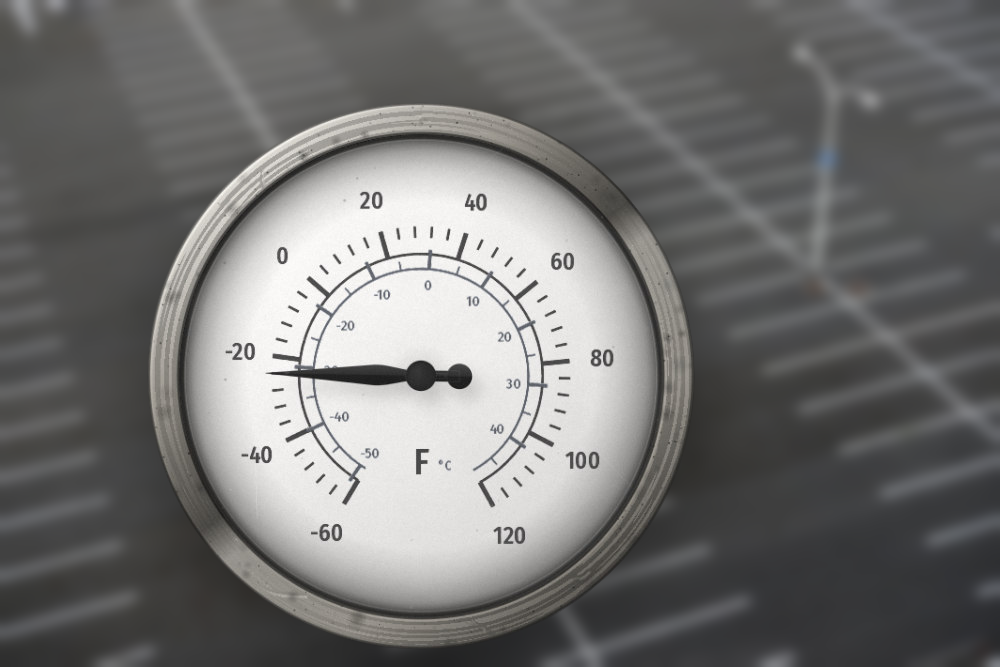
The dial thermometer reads -24 °F
